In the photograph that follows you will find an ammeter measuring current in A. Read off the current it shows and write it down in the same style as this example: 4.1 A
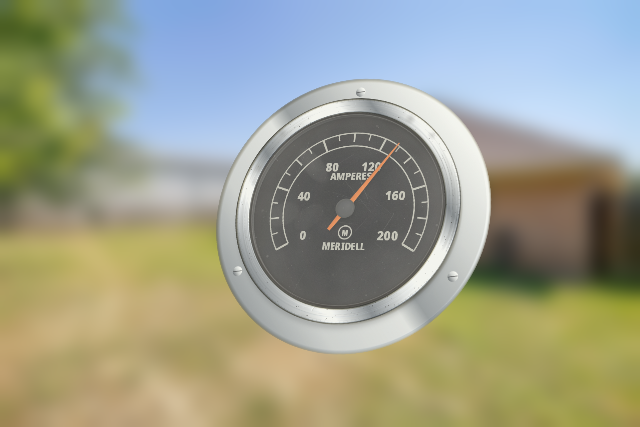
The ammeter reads 130 A
